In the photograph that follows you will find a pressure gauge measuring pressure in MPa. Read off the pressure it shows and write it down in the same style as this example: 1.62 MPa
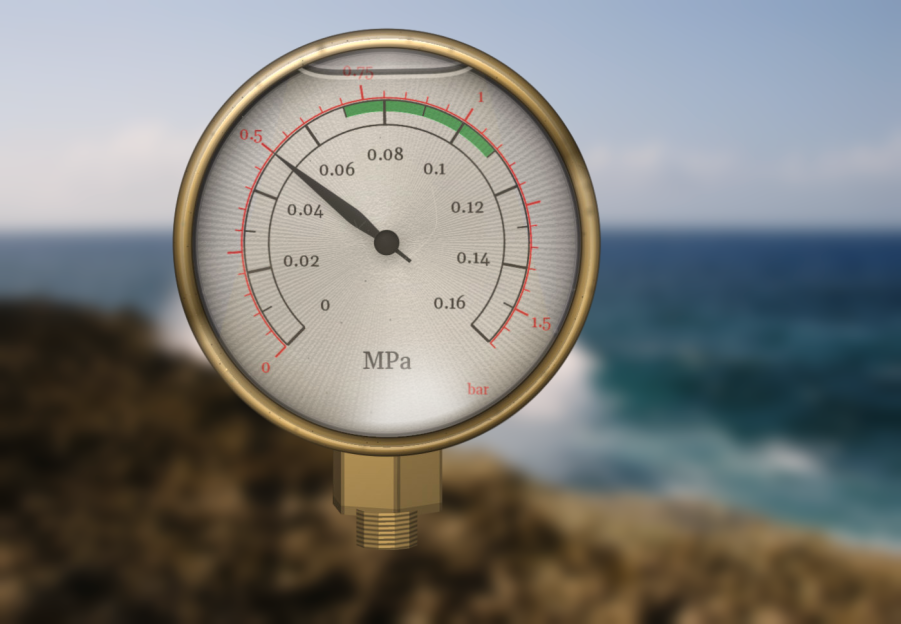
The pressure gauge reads 0.05 MPa
